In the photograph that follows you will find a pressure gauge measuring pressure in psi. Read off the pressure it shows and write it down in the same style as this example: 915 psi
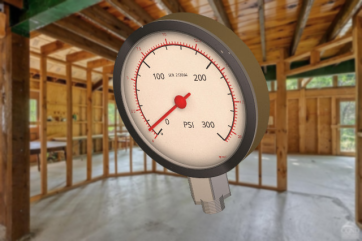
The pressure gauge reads 10 psi
